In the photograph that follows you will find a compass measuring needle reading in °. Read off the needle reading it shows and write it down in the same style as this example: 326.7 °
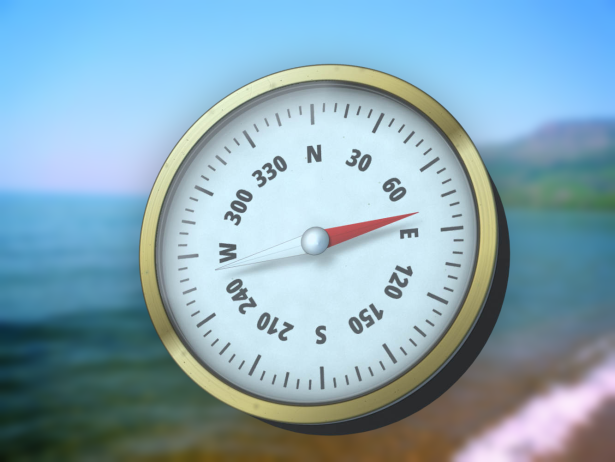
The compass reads 80 °
